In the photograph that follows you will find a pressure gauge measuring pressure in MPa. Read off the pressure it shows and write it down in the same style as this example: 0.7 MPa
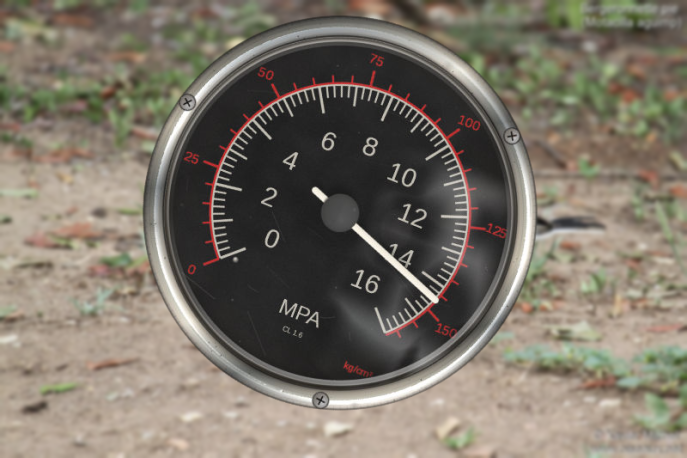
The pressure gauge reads 14.4 MPa
